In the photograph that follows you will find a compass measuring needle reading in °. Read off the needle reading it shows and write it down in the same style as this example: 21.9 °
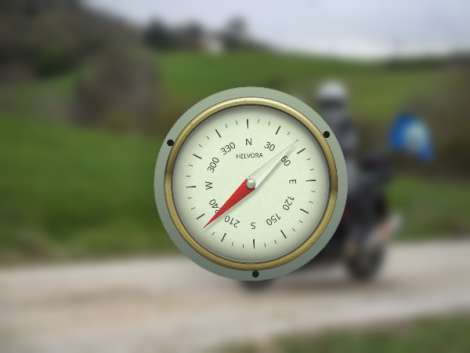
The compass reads 230 °
